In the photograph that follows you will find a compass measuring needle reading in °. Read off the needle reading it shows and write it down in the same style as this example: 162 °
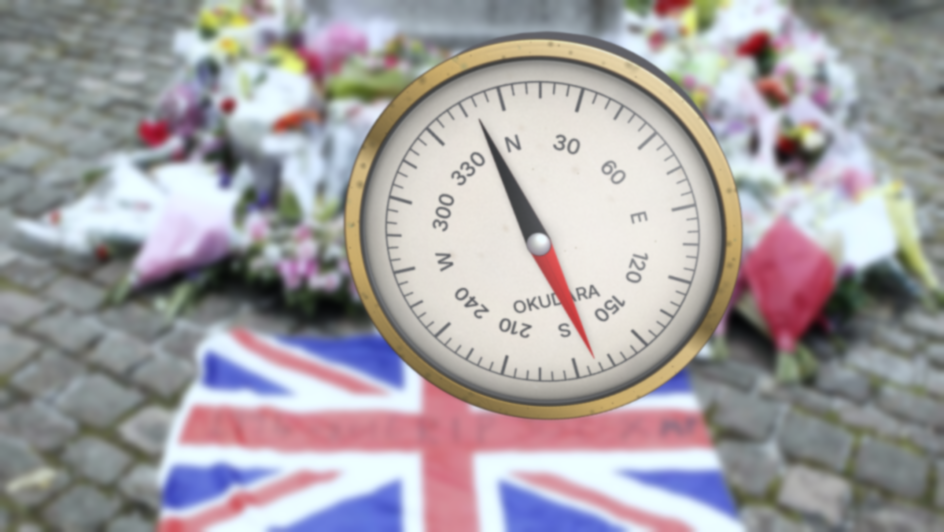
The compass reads 170 °
